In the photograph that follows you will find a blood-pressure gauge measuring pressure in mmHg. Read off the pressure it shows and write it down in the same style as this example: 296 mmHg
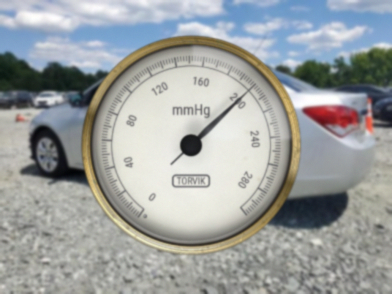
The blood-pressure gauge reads 200 mmHg
